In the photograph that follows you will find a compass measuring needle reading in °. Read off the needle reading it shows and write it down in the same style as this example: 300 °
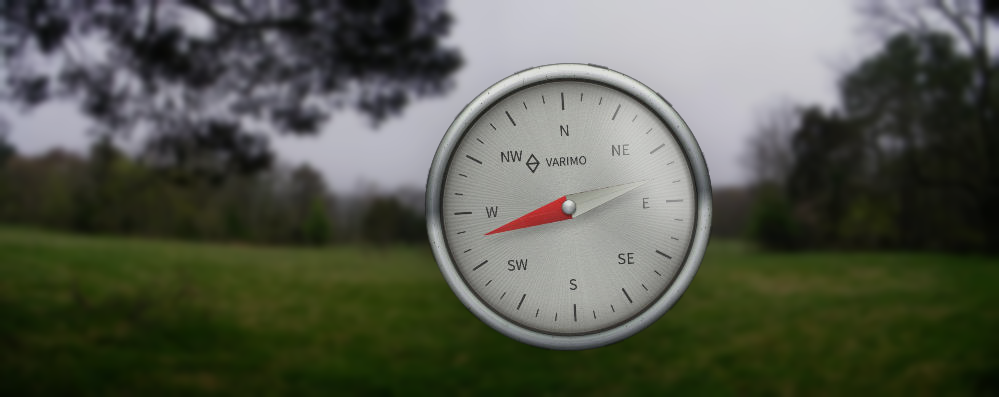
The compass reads 255 °
